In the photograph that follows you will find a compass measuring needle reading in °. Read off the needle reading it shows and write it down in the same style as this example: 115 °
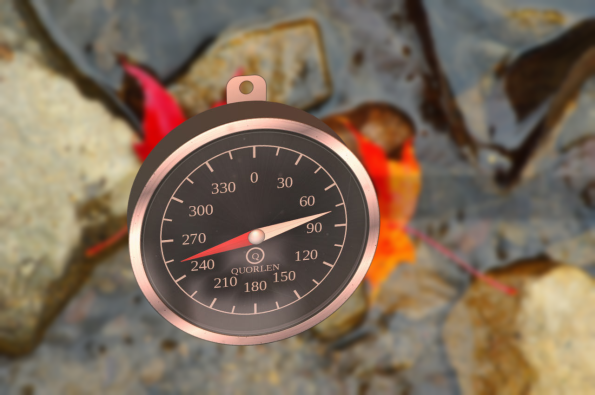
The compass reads 255 °
